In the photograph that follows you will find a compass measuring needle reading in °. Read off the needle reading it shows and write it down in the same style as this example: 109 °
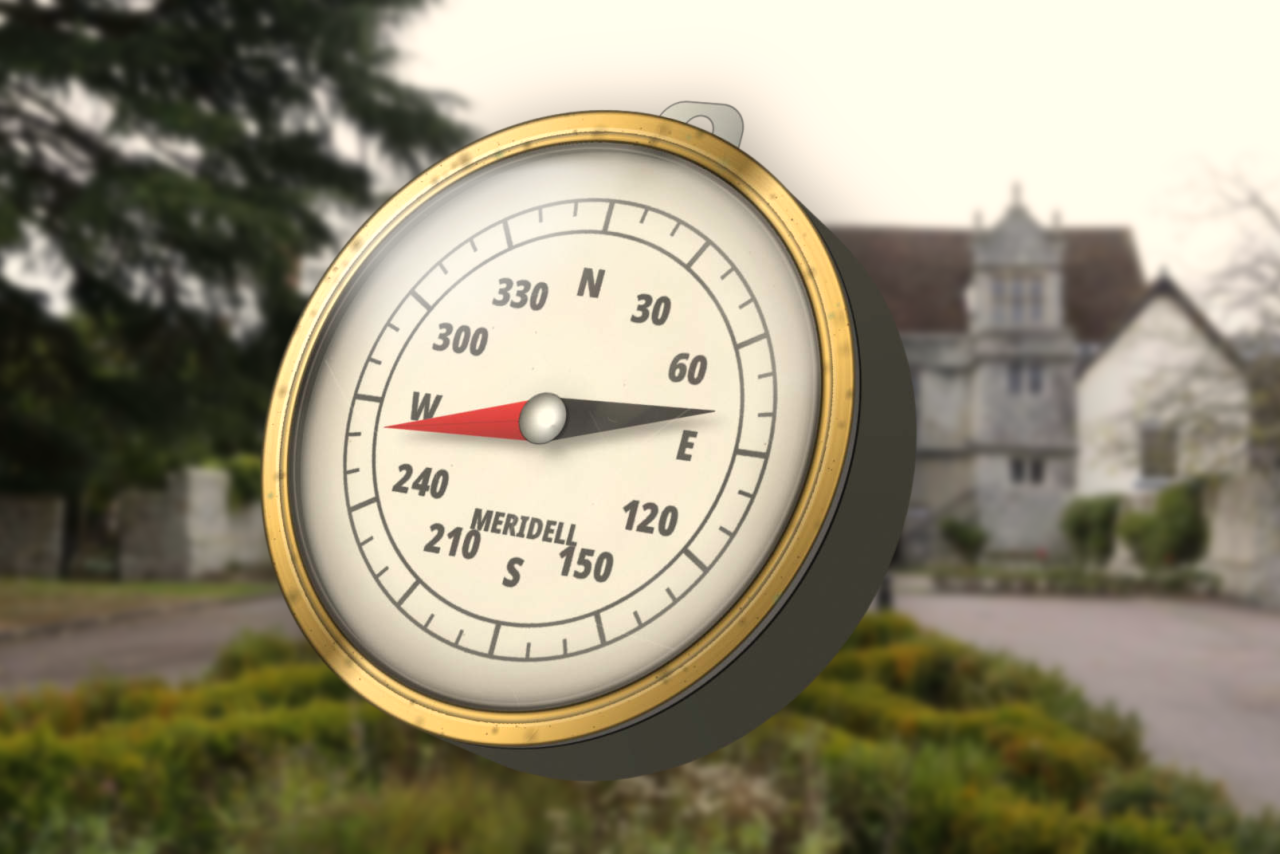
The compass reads 260 °
